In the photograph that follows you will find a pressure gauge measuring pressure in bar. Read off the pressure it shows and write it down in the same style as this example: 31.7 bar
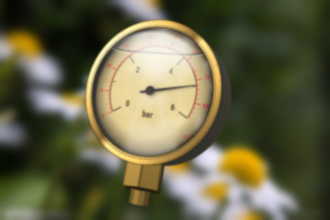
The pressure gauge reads 5 bar
